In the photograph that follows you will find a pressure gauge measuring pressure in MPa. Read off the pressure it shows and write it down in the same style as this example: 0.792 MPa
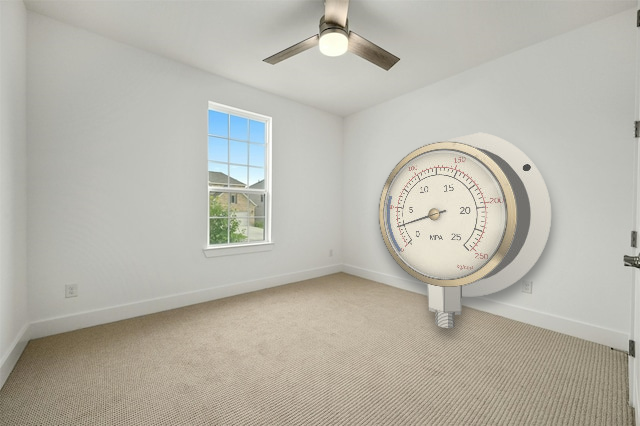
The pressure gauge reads 2.5 MPa
